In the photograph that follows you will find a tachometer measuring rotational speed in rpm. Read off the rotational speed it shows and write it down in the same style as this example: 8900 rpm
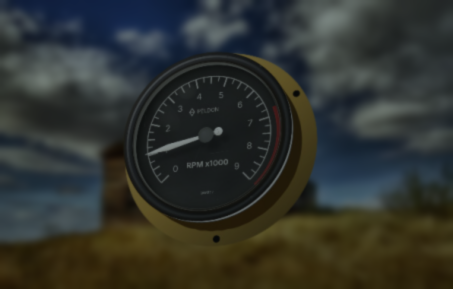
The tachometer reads 1000 rpm
